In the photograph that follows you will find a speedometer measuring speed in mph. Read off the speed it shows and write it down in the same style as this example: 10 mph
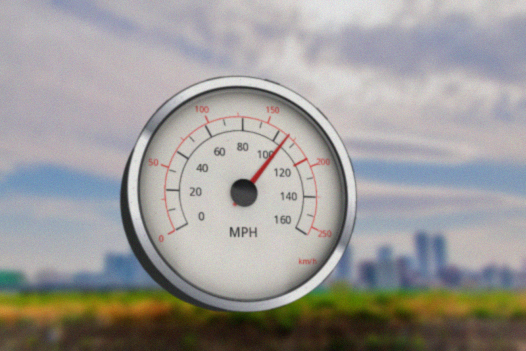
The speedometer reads 105 mph
